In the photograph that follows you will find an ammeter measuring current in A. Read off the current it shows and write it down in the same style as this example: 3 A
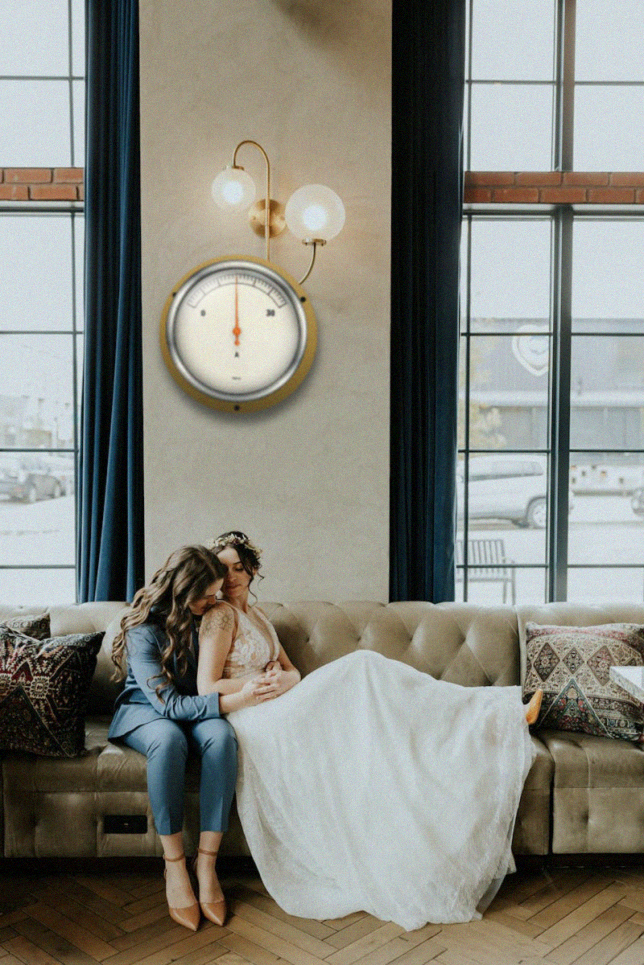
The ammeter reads 15 A
